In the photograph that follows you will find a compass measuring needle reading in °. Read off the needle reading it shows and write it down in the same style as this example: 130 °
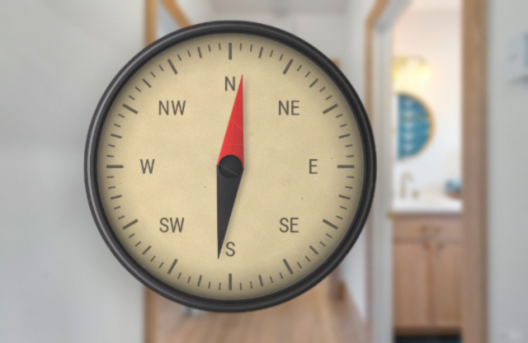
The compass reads 7.5 °
